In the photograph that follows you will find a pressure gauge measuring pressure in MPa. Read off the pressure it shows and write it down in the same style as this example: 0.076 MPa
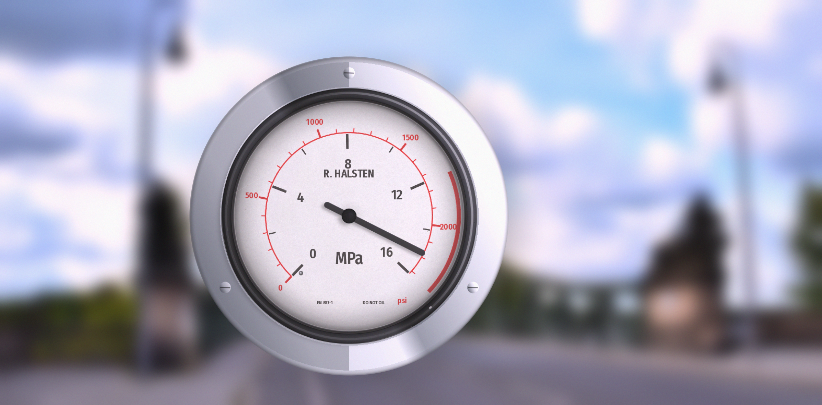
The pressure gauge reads 15 MPa
